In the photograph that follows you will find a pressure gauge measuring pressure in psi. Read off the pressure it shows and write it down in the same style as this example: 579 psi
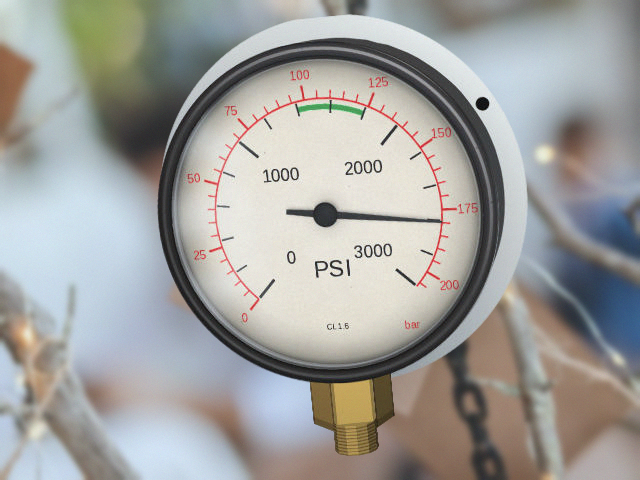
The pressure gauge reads 2600 psi
